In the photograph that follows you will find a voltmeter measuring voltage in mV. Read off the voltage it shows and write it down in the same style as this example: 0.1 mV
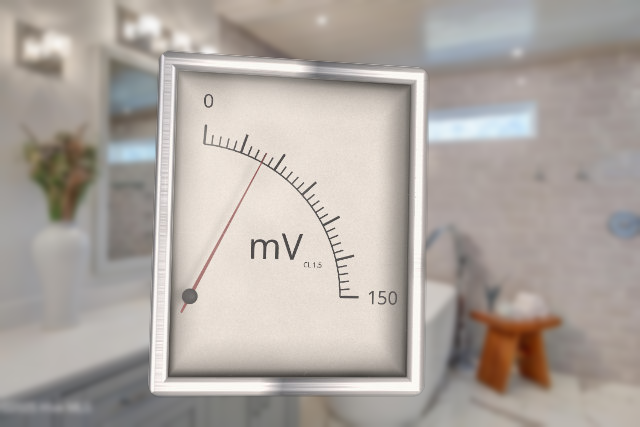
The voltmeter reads 40 mV
